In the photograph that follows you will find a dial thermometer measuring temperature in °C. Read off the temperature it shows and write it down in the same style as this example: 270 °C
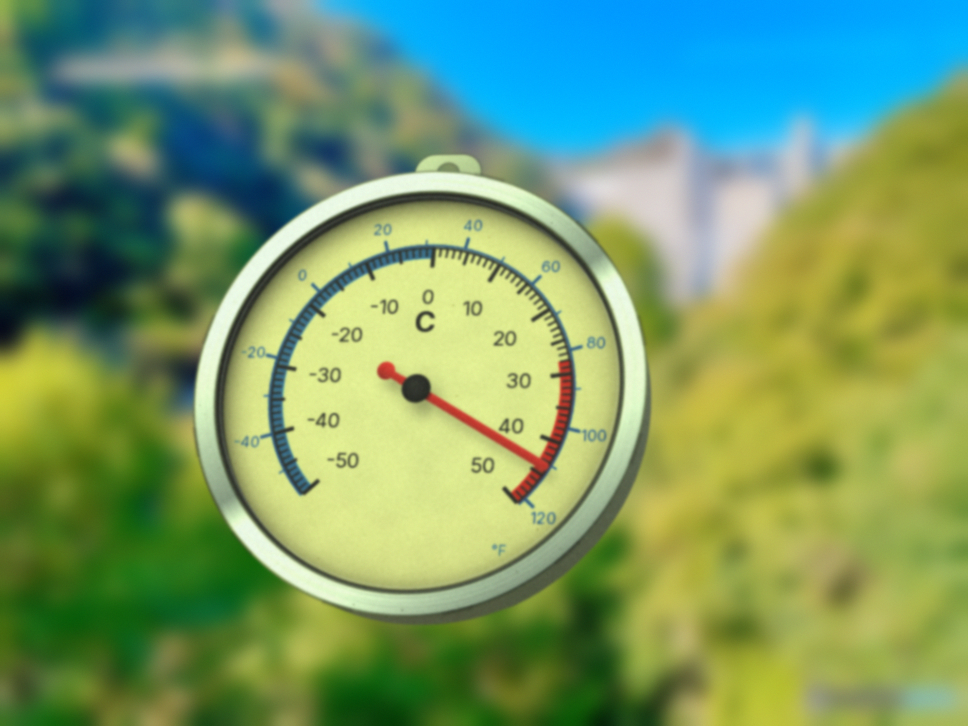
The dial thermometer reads 44 °C
